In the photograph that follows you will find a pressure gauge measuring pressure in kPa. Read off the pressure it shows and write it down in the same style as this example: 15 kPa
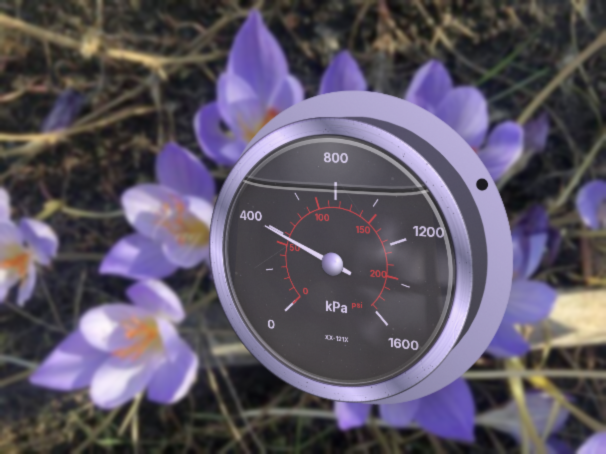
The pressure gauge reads 400 kPa
